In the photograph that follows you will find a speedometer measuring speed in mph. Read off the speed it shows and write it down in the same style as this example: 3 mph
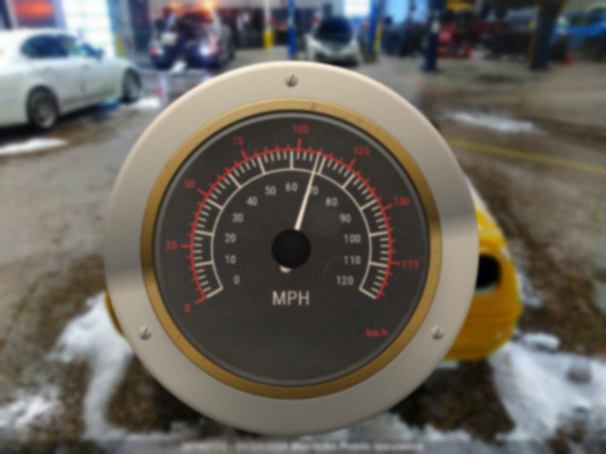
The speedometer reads 68 mph
